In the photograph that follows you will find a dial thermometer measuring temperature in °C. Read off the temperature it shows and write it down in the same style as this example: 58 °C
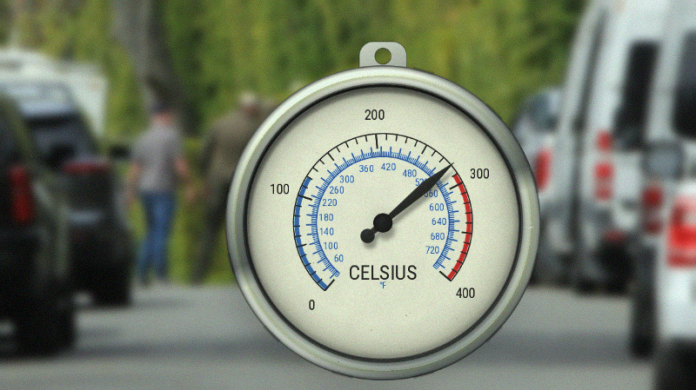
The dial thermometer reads 280 °C
